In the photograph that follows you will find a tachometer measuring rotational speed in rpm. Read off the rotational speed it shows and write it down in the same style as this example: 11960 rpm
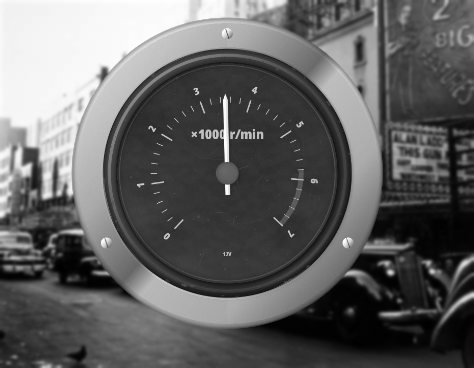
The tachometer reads 3500 rpm
